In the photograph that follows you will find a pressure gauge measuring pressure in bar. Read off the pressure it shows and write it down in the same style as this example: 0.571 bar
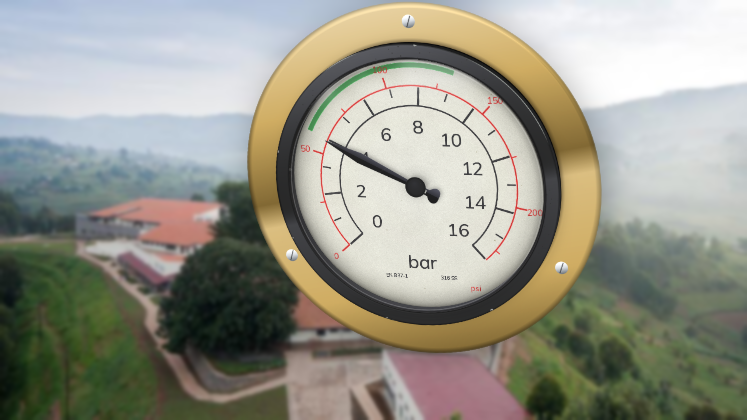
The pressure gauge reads 4 bar
